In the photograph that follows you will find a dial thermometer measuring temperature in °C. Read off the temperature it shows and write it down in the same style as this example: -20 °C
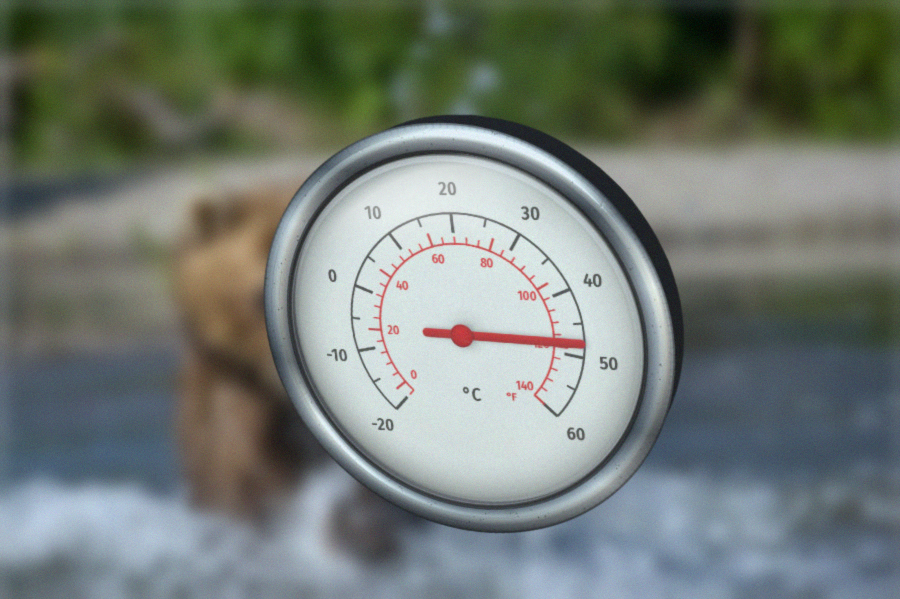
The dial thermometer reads 47.5 °C
